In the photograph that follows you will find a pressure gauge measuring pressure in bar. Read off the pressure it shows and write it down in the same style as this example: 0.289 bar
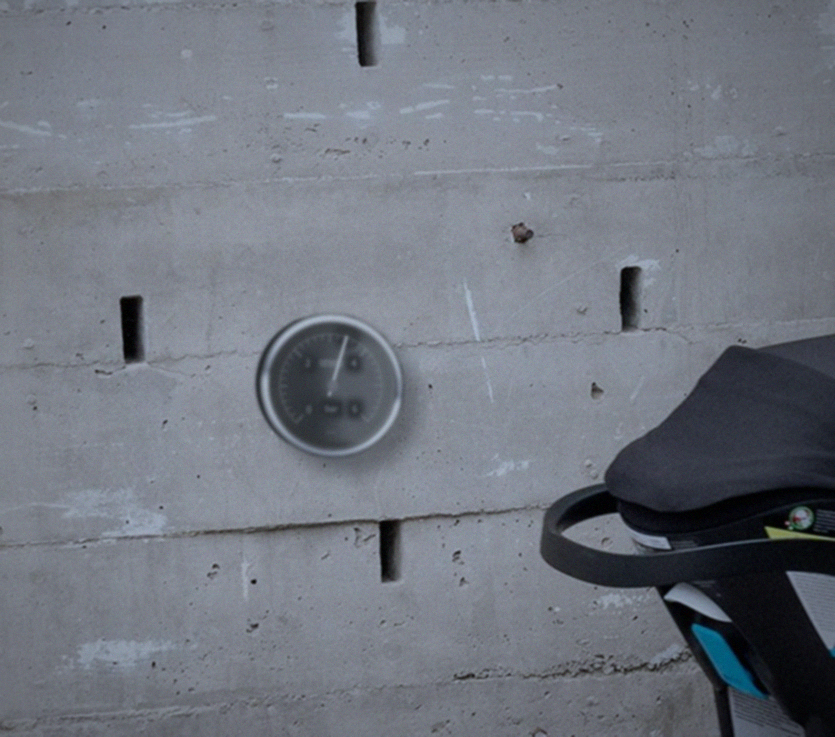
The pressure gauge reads 3.4 bar
